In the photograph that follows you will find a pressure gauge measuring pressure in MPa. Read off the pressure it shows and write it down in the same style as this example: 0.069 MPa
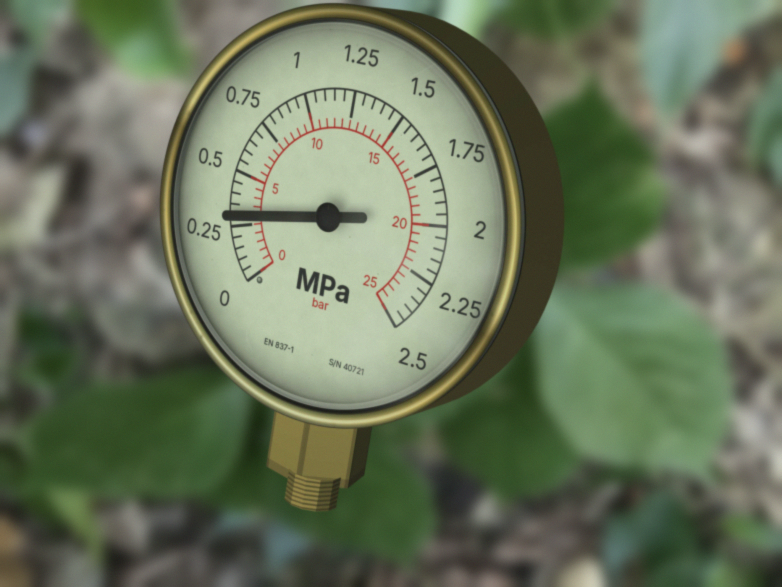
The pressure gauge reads 0.3 MPa
